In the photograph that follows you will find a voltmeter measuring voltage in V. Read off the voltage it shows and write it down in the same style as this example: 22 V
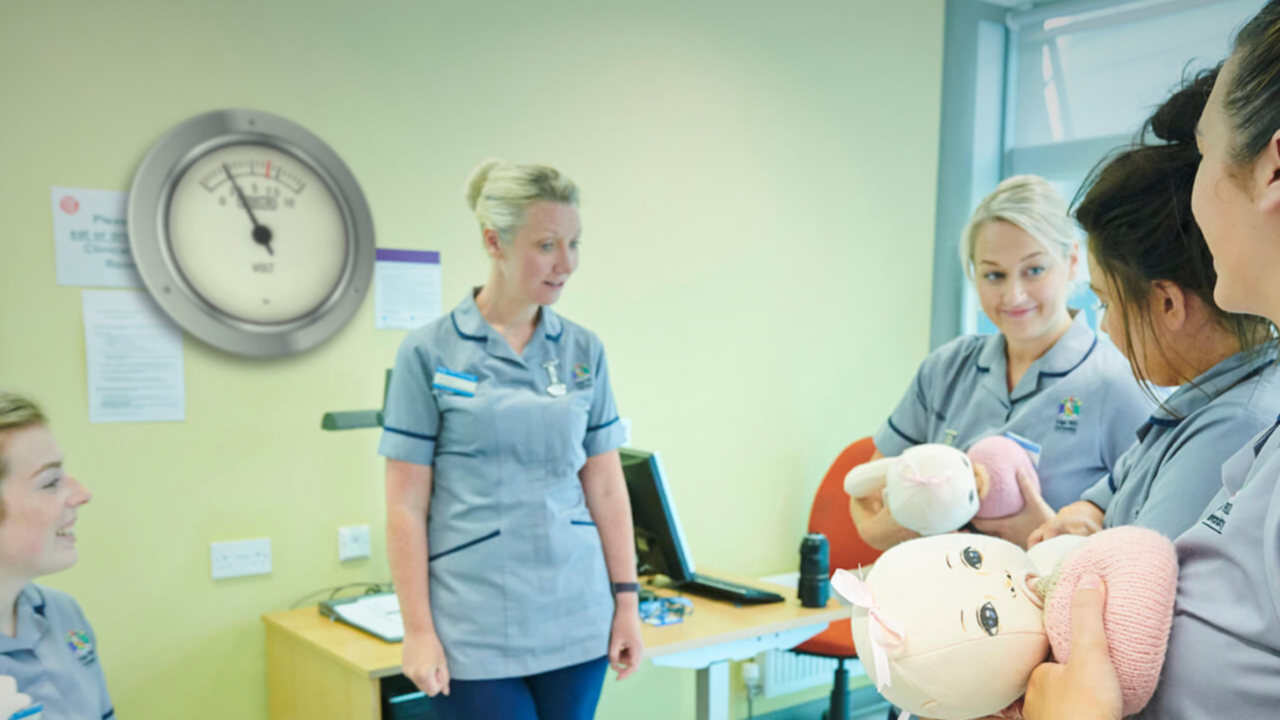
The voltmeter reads 2.5 V
